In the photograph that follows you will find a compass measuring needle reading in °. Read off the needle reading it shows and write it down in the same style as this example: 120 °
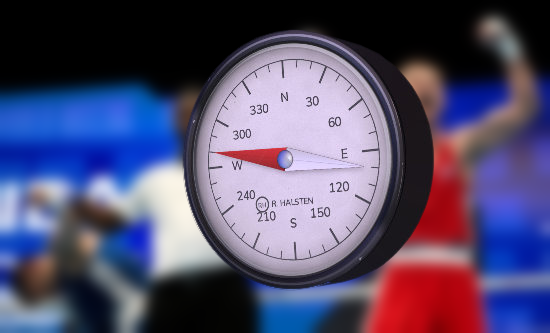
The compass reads 280 °
